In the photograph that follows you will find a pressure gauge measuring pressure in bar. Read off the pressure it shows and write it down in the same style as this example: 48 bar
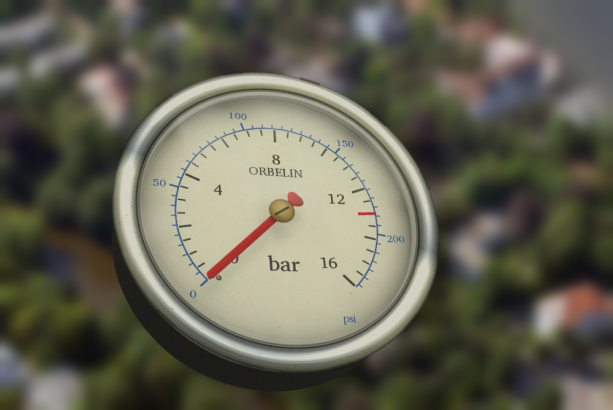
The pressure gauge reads 0 bar
